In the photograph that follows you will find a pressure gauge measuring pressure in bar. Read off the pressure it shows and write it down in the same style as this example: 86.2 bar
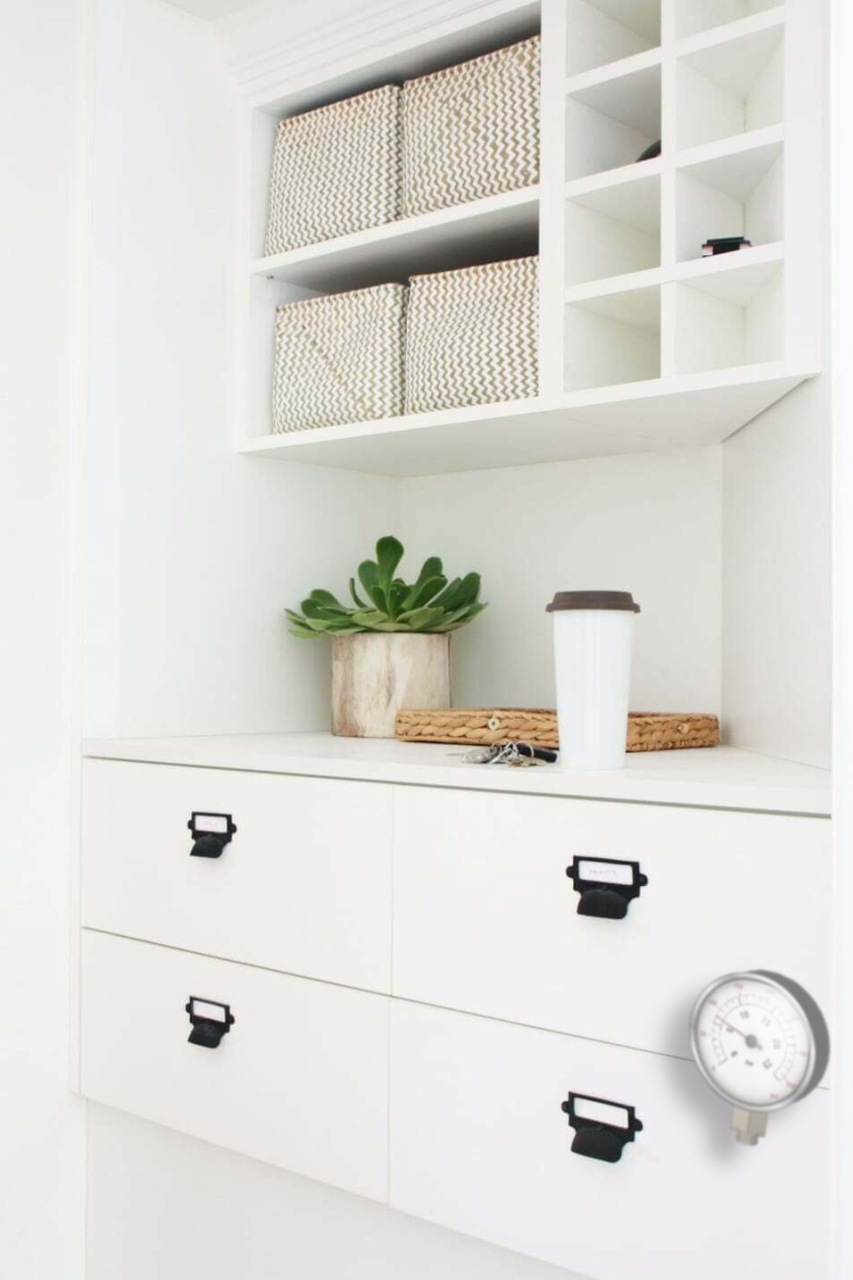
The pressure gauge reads 6 bar
